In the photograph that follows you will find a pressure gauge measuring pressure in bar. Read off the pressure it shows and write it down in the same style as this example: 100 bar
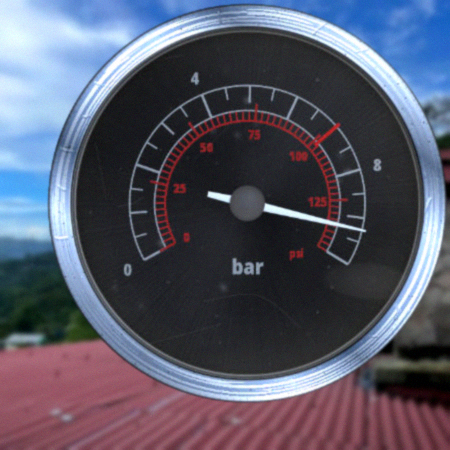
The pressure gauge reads 9.25 bar
